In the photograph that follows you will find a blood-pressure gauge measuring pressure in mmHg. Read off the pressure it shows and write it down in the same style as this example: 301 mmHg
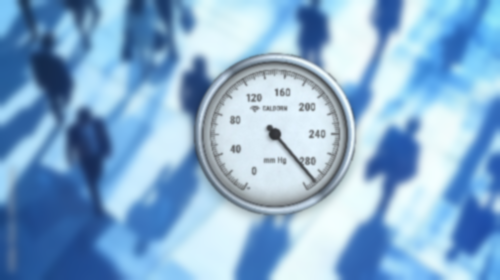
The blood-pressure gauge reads 290 mmHg
